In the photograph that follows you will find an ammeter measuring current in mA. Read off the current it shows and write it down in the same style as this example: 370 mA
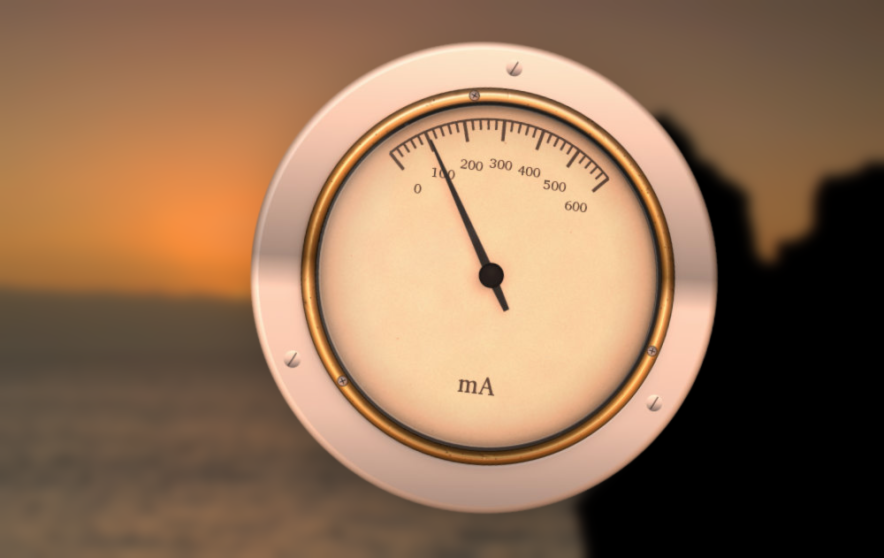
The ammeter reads 100 mA
